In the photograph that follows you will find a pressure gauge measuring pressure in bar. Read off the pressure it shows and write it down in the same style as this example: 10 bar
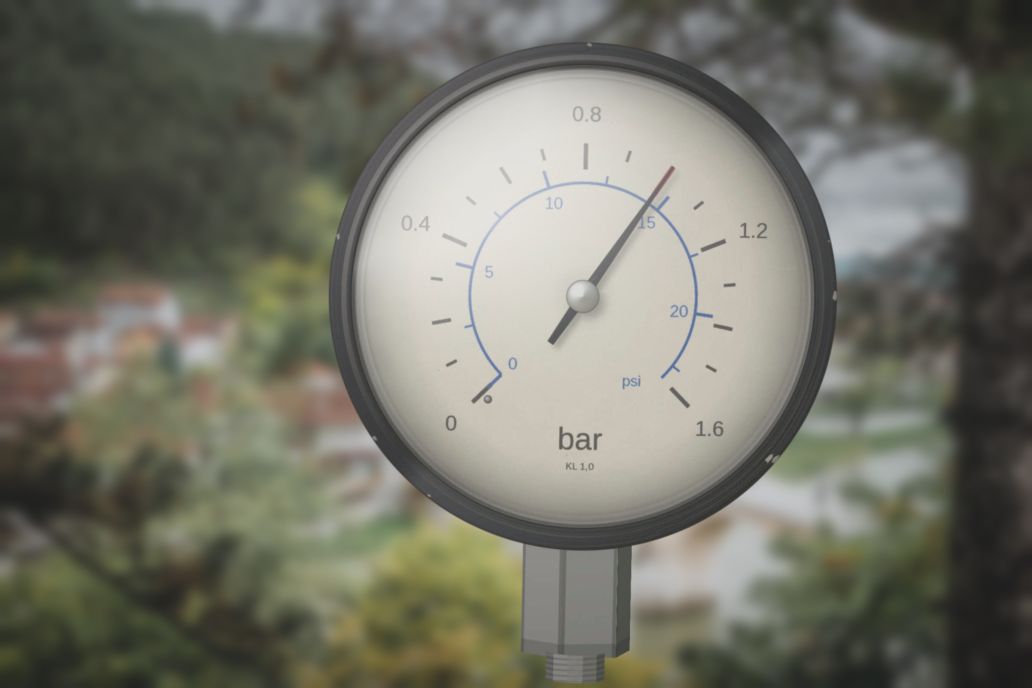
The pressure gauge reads 1 bar
